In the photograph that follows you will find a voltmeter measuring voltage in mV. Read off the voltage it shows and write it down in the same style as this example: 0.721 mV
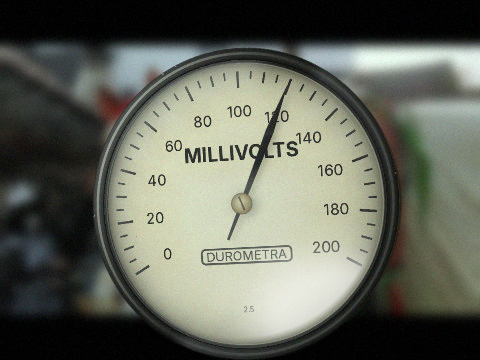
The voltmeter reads 120 mV
